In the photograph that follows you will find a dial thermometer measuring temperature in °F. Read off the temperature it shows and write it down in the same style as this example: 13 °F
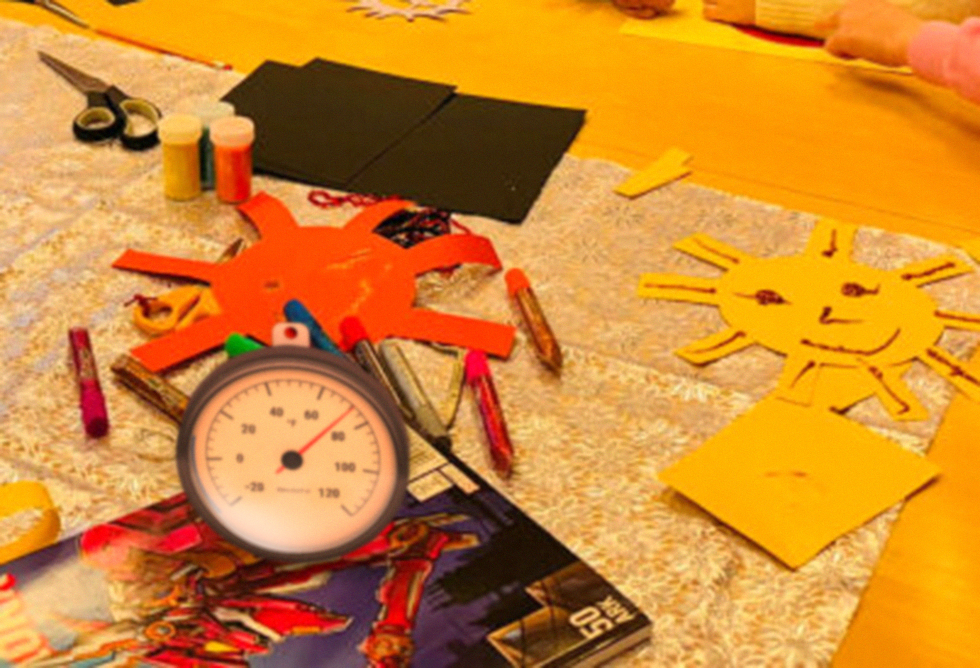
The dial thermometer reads 72 °F
